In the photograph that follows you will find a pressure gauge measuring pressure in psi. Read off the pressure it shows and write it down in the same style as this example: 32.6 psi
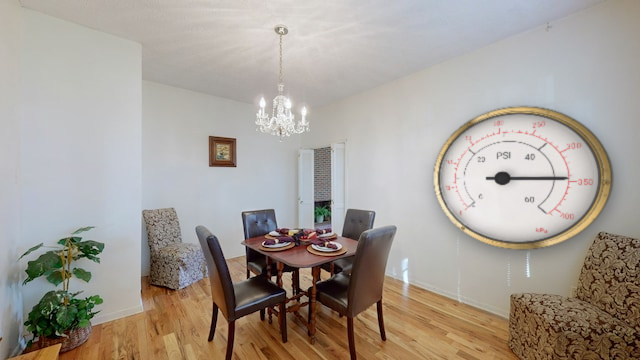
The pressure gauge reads 50 psi
